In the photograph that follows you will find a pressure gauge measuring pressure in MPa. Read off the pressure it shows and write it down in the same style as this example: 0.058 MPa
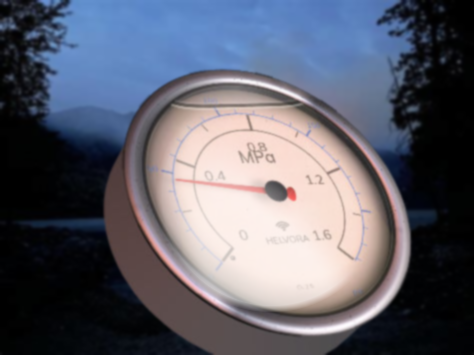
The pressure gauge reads 0.3 MPa
